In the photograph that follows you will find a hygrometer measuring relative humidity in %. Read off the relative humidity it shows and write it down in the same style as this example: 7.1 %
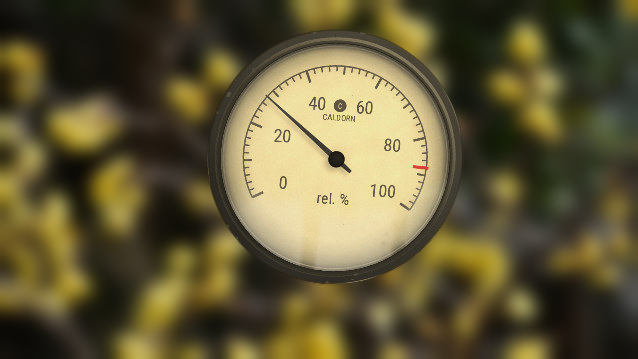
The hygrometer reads 28 %
